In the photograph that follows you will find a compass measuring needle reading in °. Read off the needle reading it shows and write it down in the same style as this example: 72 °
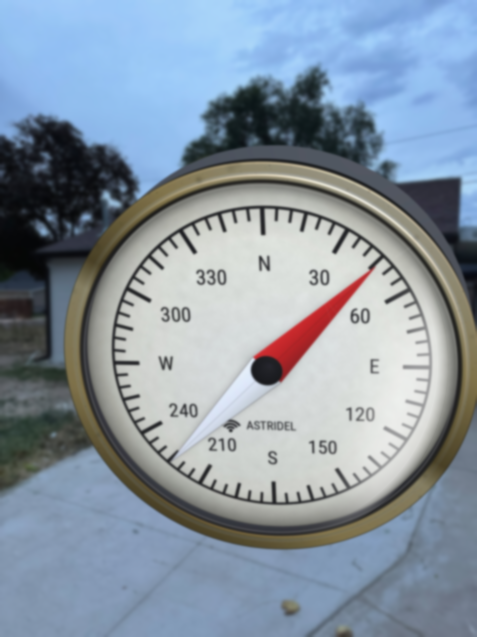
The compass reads 45 °
